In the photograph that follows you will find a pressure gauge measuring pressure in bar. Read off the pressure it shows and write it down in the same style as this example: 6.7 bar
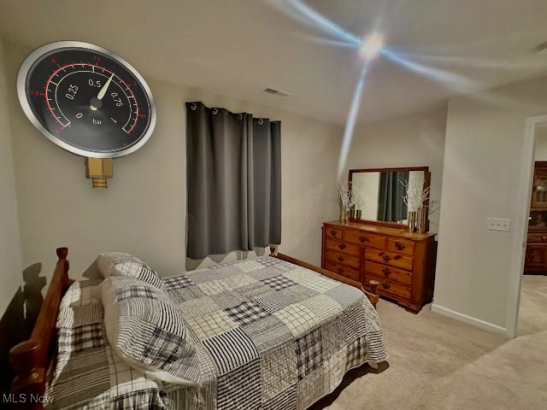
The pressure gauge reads 0.6 bar
